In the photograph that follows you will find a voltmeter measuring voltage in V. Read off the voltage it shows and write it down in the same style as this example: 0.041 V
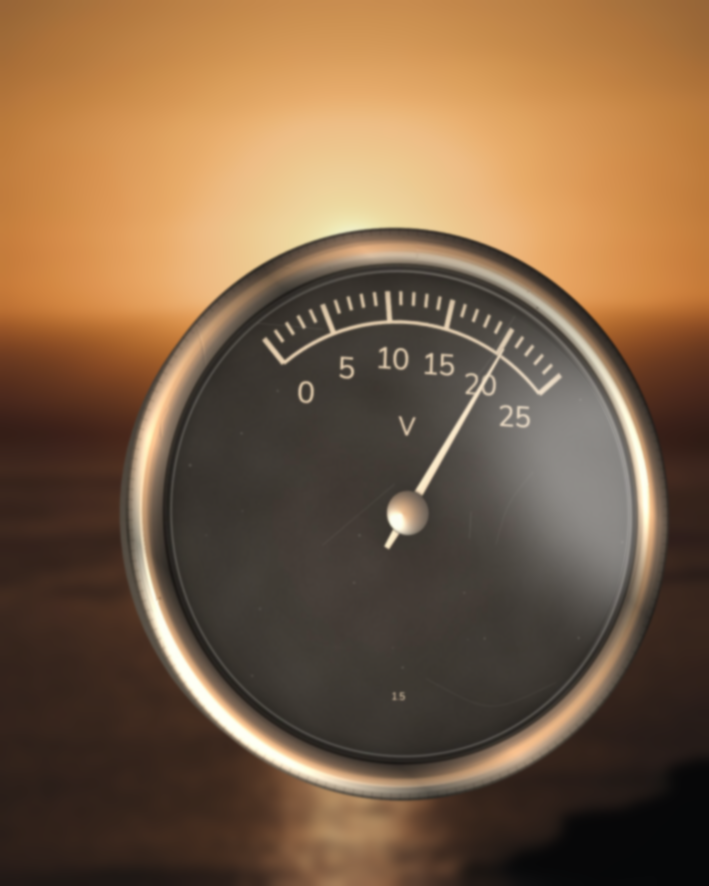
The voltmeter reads 20 V
